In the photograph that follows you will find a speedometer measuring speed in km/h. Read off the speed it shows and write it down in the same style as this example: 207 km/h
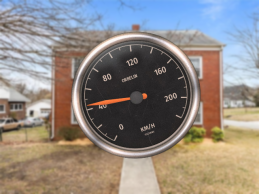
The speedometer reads 45 km/h
